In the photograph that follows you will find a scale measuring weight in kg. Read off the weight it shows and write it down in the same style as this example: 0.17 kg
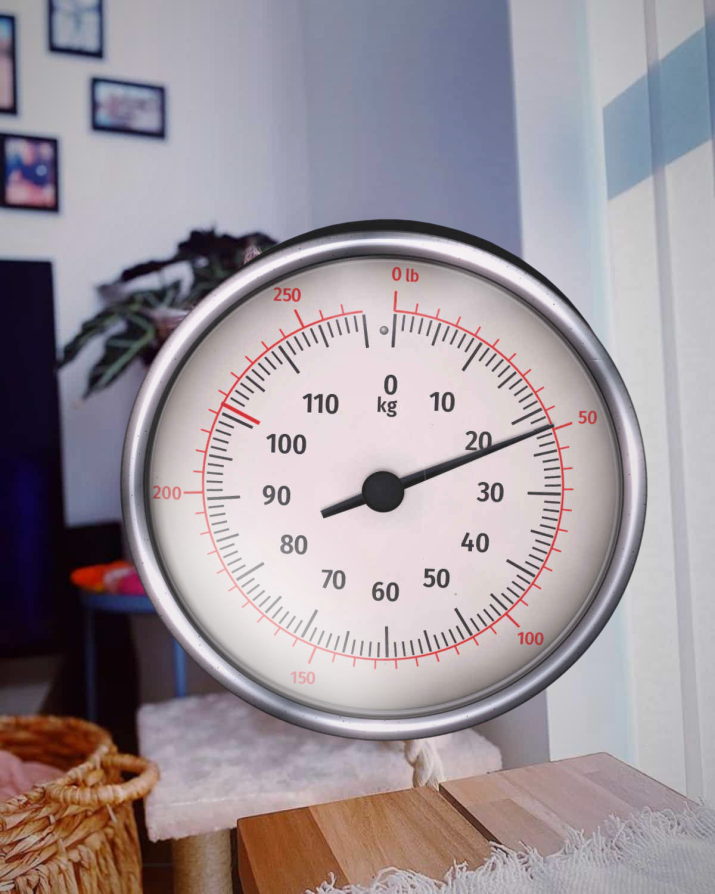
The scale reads 22 kg
